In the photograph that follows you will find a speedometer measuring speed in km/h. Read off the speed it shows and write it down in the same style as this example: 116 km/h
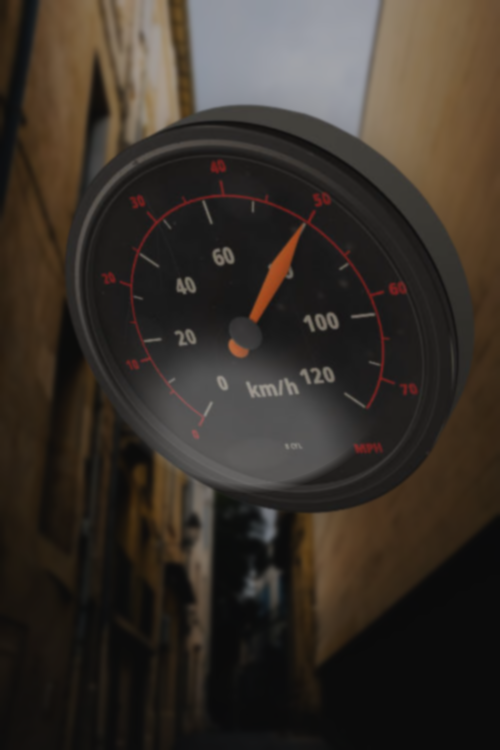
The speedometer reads 80 km/h
